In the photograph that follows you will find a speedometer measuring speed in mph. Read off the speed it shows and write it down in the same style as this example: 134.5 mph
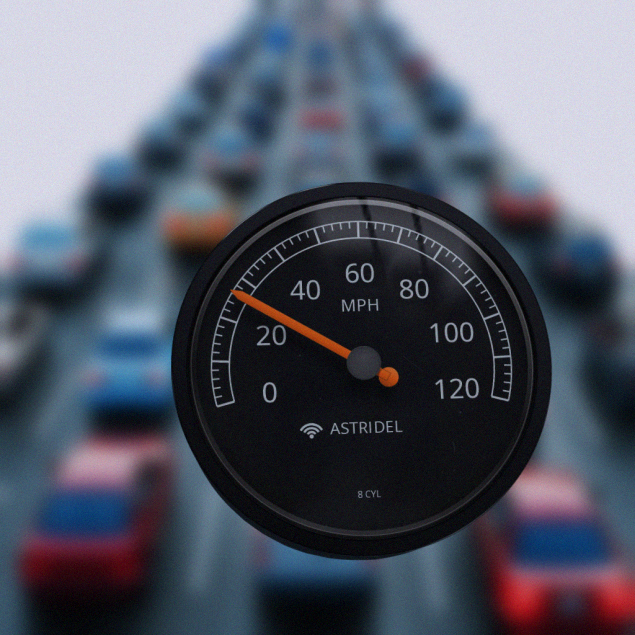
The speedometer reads 26 mph
